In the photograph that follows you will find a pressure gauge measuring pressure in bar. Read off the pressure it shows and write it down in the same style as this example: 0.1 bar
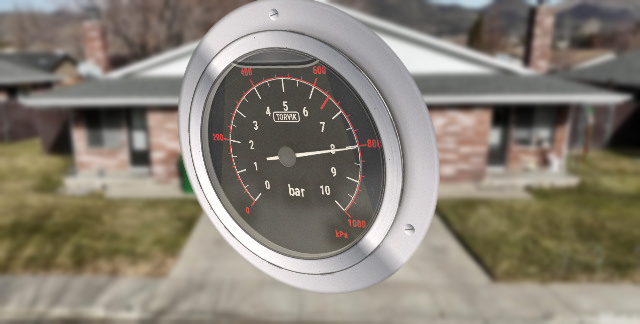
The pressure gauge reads 8 bar
